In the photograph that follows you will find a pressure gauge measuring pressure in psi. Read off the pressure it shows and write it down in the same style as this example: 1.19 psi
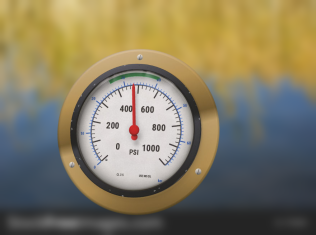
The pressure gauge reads 480 psi
